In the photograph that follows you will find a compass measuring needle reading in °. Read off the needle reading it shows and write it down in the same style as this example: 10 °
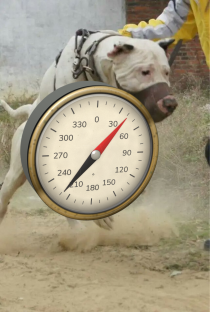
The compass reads 40 °
